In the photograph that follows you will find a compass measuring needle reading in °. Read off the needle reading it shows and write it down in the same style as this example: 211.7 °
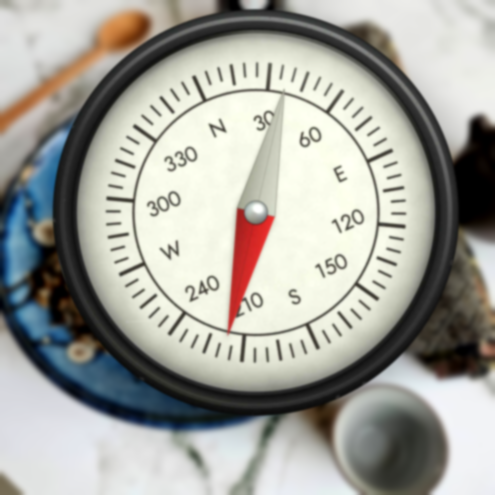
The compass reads 217.5 °
